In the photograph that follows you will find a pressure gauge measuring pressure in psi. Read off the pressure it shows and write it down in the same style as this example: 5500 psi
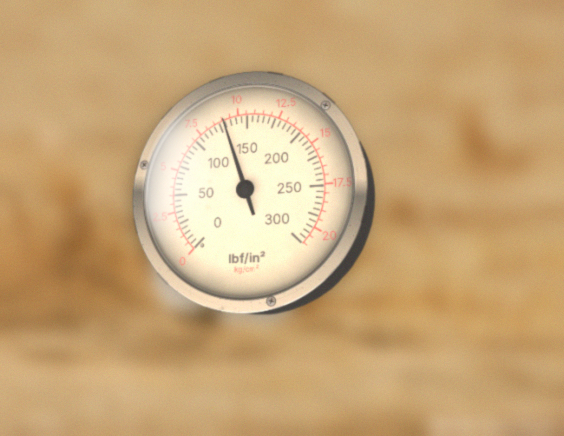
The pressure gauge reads 130 psi
